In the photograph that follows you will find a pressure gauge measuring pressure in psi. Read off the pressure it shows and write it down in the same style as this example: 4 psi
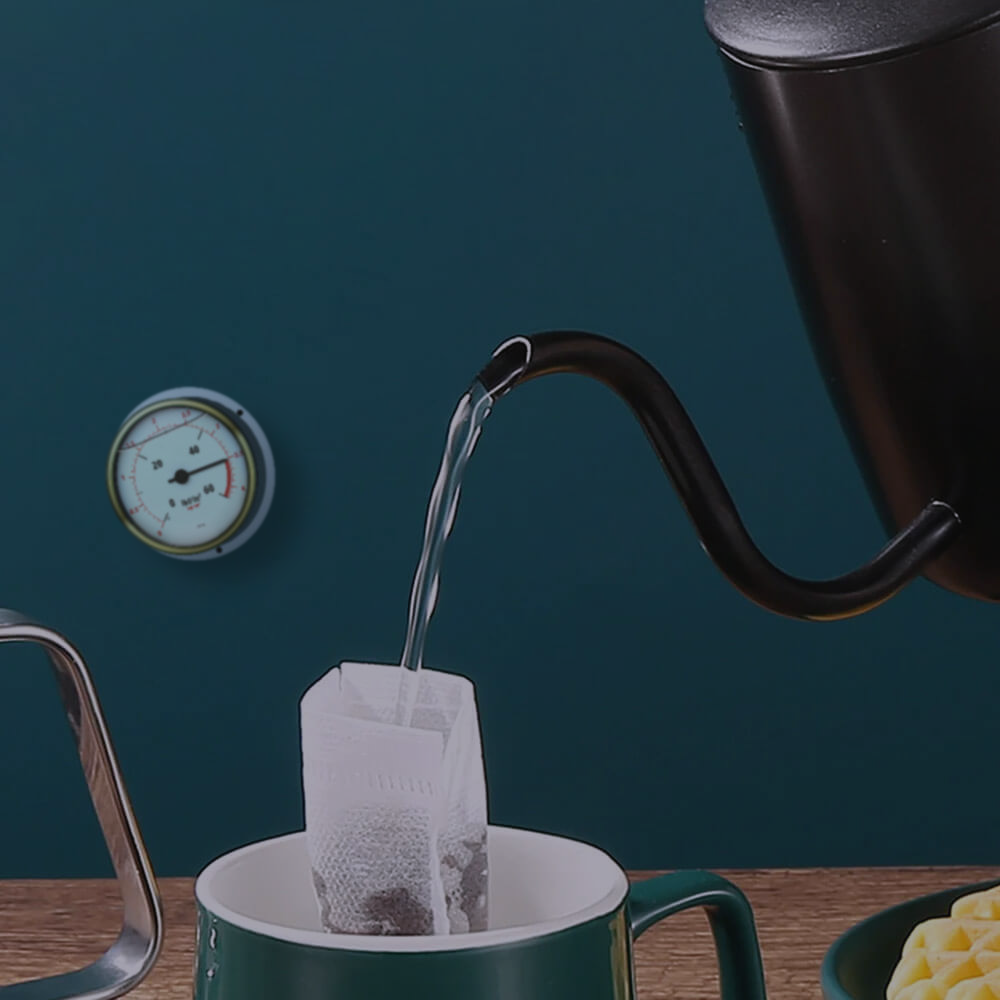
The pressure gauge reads 50 psi
